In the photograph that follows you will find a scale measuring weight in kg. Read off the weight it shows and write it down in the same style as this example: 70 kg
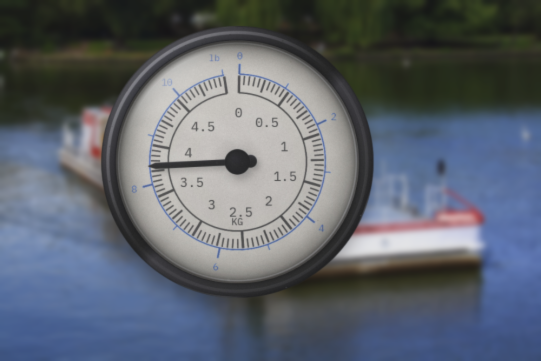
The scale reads 3.8 kg
